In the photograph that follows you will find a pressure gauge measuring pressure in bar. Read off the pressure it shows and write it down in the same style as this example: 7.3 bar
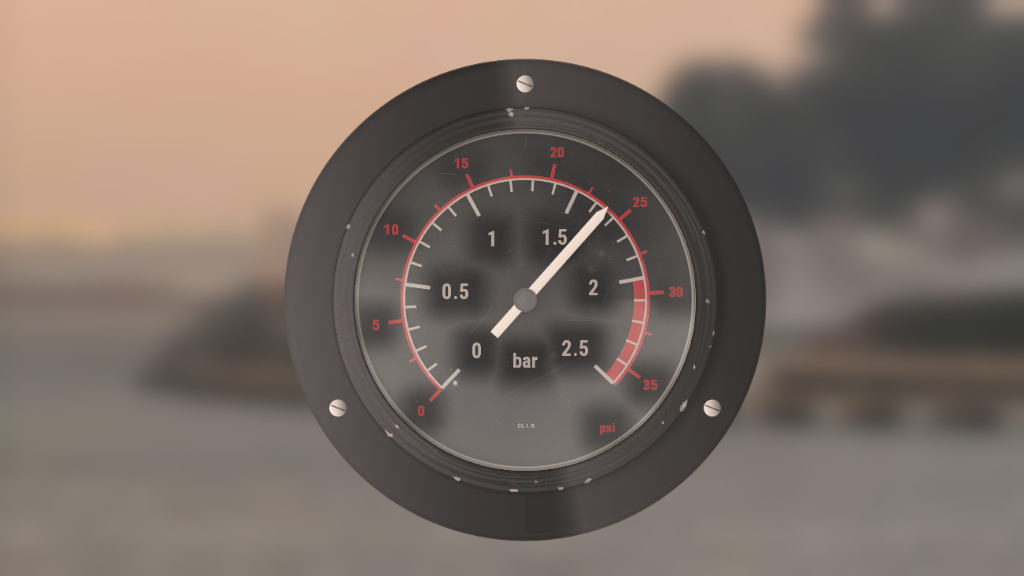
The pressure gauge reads 1.65 bar
